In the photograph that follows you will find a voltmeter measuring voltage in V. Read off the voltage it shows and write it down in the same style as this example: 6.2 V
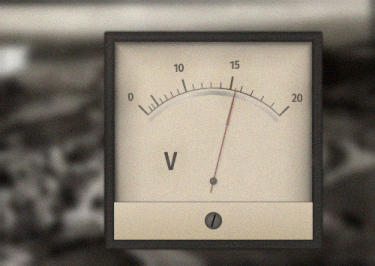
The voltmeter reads 15.5 V
